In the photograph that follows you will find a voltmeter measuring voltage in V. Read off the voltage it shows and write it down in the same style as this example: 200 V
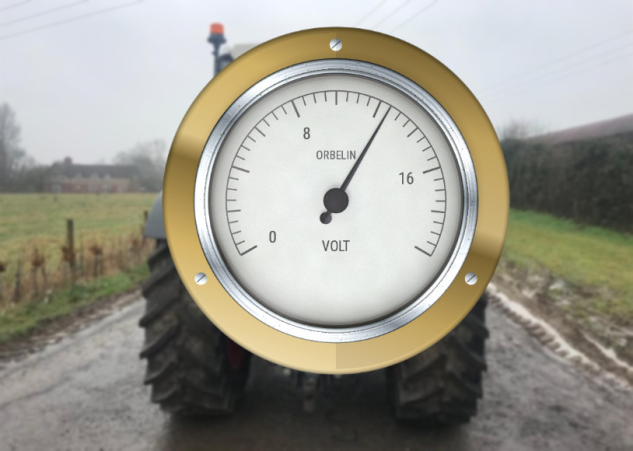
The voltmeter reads 12.5 V
